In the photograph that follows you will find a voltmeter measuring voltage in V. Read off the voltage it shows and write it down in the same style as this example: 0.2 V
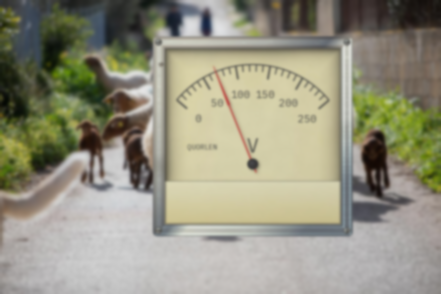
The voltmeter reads 70 V
